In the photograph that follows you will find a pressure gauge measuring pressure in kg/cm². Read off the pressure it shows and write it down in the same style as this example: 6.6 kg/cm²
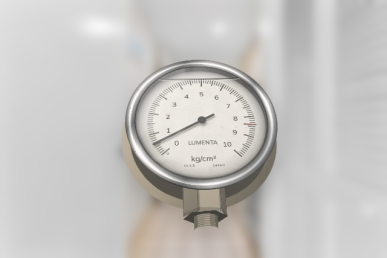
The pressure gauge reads 0.5 kg/cm²
